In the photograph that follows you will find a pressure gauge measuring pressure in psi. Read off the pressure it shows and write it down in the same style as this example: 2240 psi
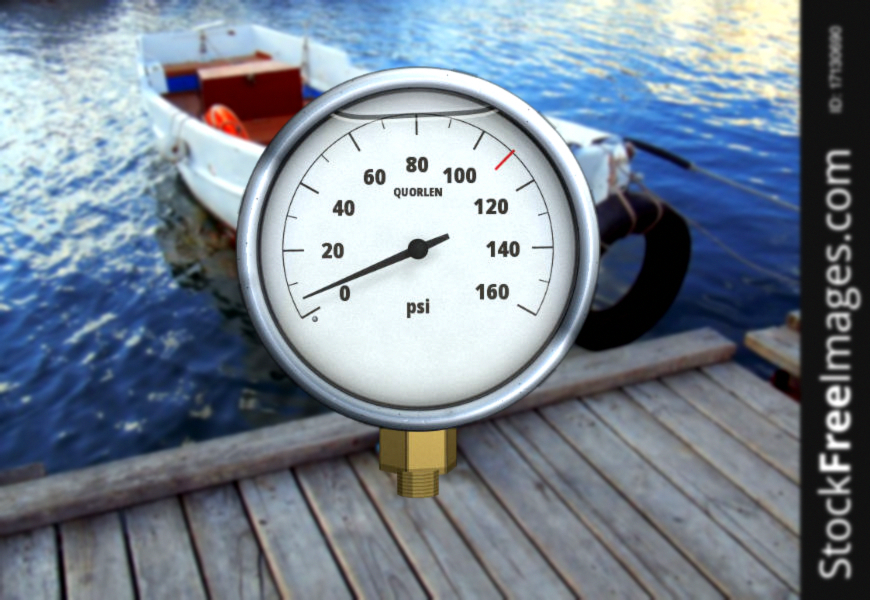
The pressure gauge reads 5 psi
